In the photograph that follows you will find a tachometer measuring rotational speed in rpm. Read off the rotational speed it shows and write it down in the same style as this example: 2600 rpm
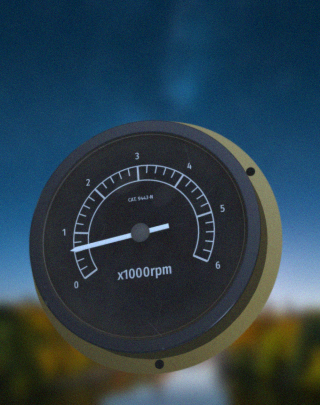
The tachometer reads 600 rpm
